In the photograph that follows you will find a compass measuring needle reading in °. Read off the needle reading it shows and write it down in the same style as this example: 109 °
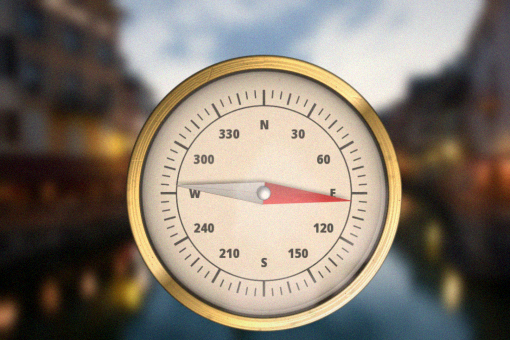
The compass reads 95 °
